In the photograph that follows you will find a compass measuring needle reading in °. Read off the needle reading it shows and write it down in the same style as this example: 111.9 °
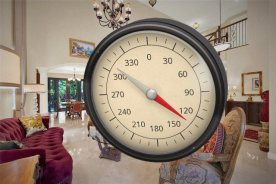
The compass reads 130 °
